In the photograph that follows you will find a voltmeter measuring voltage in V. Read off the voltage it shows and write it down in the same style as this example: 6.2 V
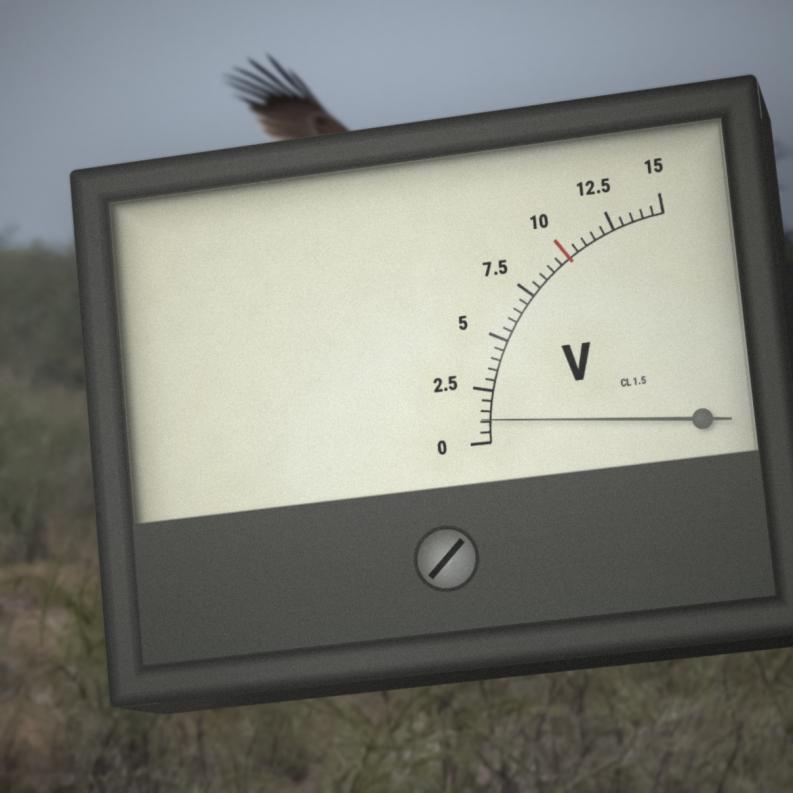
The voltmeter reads 1 V
